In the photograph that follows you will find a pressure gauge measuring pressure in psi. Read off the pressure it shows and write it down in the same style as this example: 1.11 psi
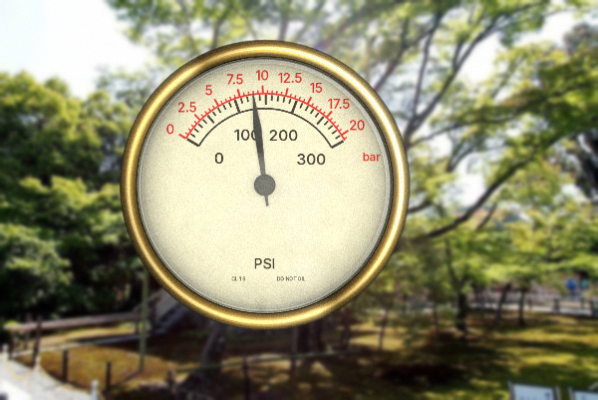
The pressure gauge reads 130 psi
